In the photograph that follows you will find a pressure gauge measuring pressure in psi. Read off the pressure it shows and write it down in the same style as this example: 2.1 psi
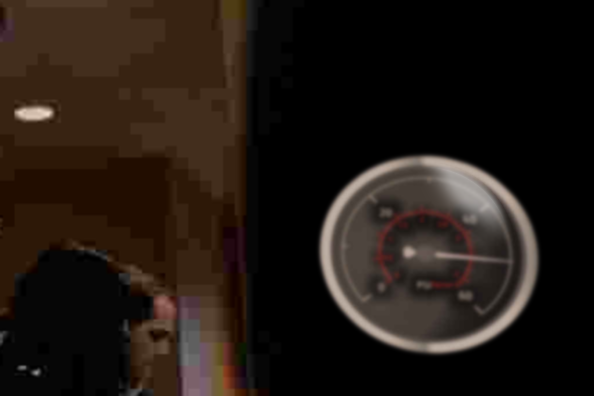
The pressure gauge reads 50 psi
